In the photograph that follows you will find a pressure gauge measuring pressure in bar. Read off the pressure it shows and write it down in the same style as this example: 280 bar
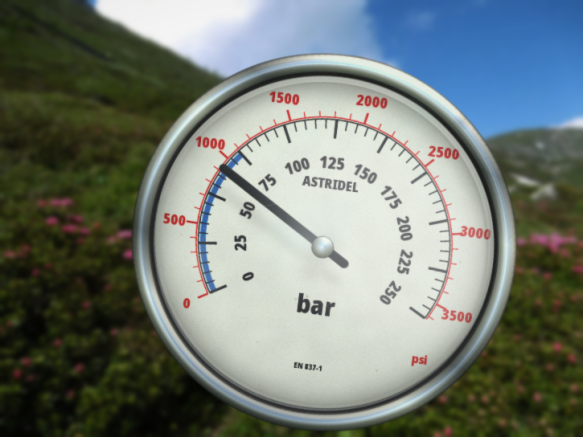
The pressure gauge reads 65 bar
